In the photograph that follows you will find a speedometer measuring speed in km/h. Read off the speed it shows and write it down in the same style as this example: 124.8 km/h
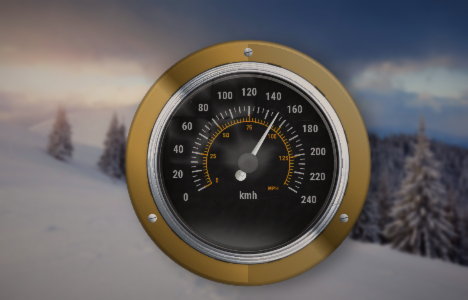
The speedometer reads 150 km/h
